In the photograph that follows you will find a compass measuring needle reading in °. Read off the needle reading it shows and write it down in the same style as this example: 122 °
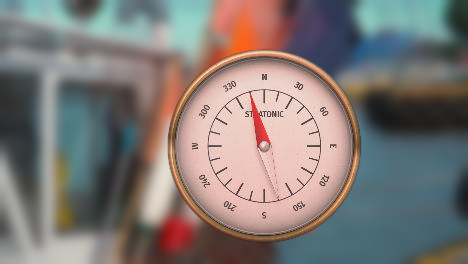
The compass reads 345 °
